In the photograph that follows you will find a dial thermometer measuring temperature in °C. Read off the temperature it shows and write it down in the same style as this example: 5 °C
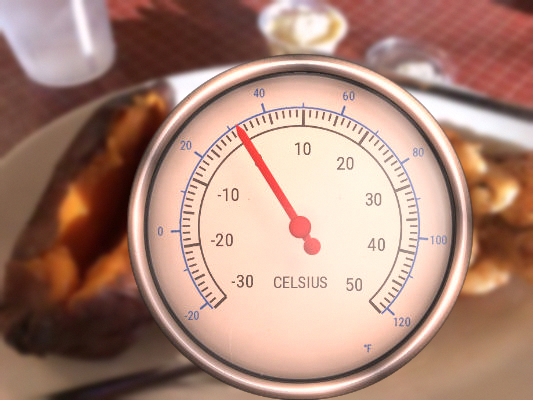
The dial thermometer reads 0 °C
